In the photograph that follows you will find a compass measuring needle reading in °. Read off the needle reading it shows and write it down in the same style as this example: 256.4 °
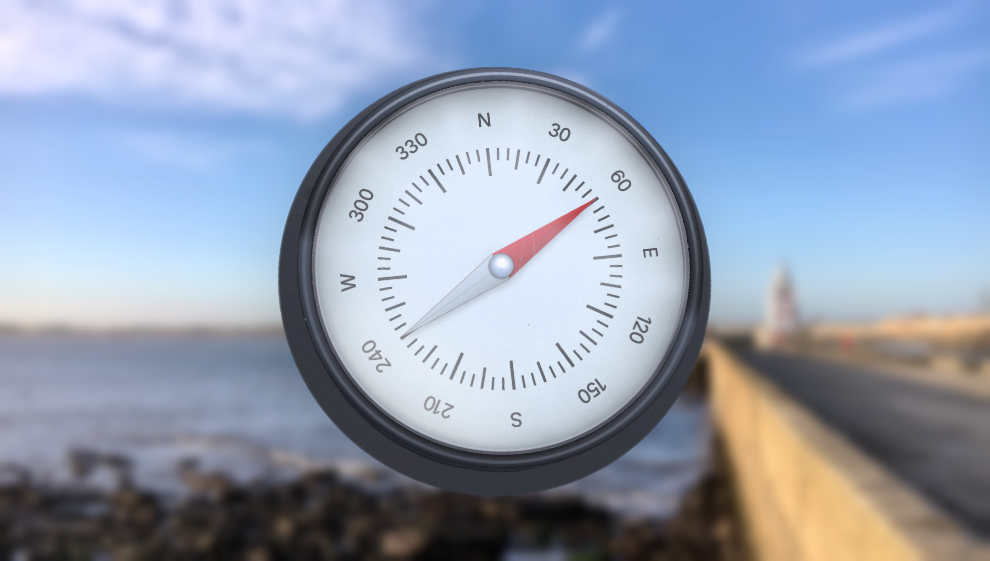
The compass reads 60 °
